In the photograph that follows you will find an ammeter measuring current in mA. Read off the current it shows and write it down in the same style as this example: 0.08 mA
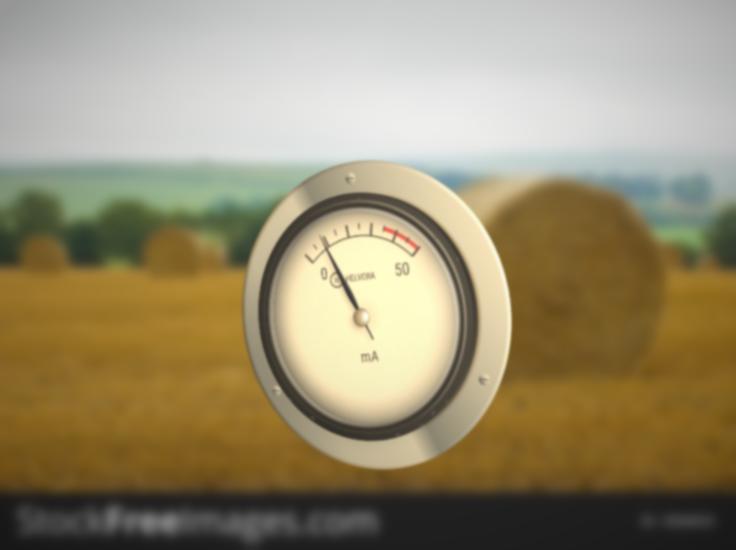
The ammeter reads 10 mA
